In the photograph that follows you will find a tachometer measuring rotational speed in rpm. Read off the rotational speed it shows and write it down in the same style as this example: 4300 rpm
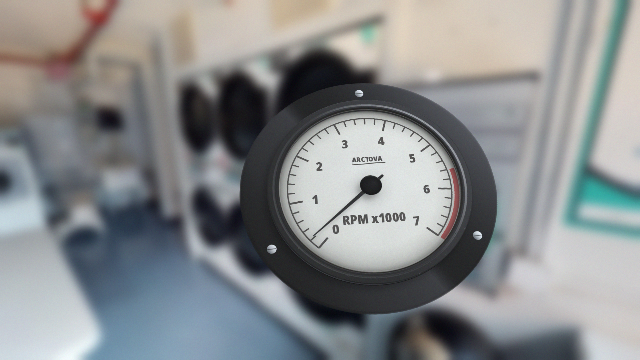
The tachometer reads 200 rpm
